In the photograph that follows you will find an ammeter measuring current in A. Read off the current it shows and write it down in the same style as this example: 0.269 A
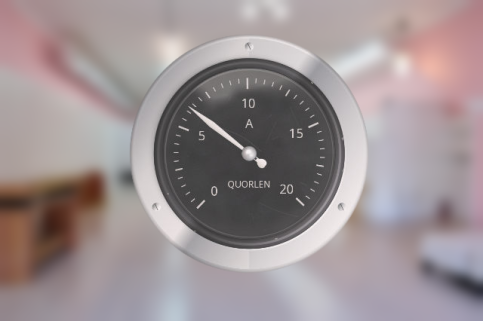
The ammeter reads 6.25 A
